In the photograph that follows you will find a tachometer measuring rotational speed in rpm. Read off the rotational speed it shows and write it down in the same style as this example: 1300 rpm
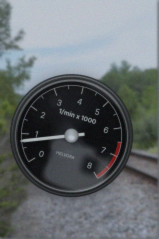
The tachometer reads 750 rpm
